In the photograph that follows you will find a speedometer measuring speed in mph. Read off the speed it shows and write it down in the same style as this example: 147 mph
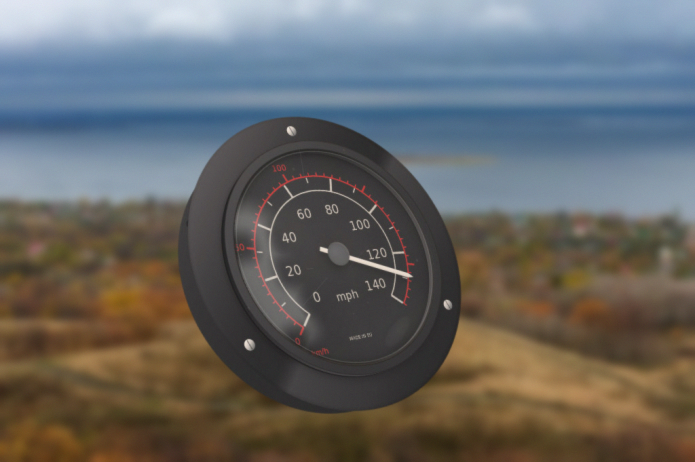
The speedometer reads 130 mph
